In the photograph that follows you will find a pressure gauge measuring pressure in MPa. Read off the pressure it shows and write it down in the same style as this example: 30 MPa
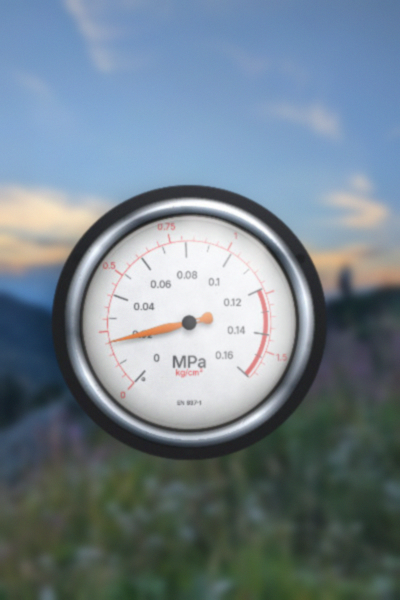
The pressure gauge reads 0.02 MPa
